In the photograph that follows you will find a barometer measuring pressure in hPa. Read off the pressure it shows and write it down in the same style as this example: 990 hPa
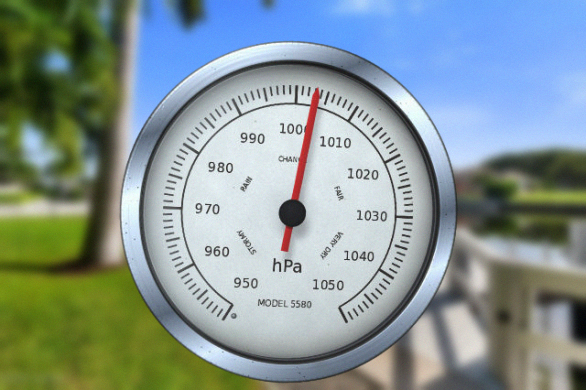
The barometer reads 1003 hPa
